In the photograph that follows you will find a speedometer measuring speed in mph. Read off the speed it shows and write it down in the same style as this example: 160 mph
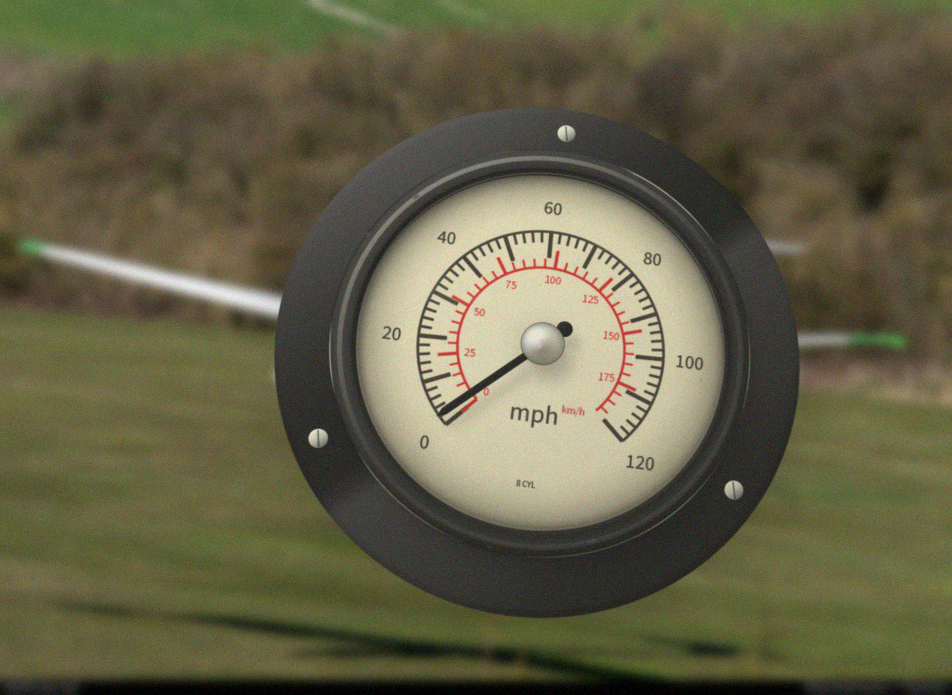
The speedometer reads 2 mph
